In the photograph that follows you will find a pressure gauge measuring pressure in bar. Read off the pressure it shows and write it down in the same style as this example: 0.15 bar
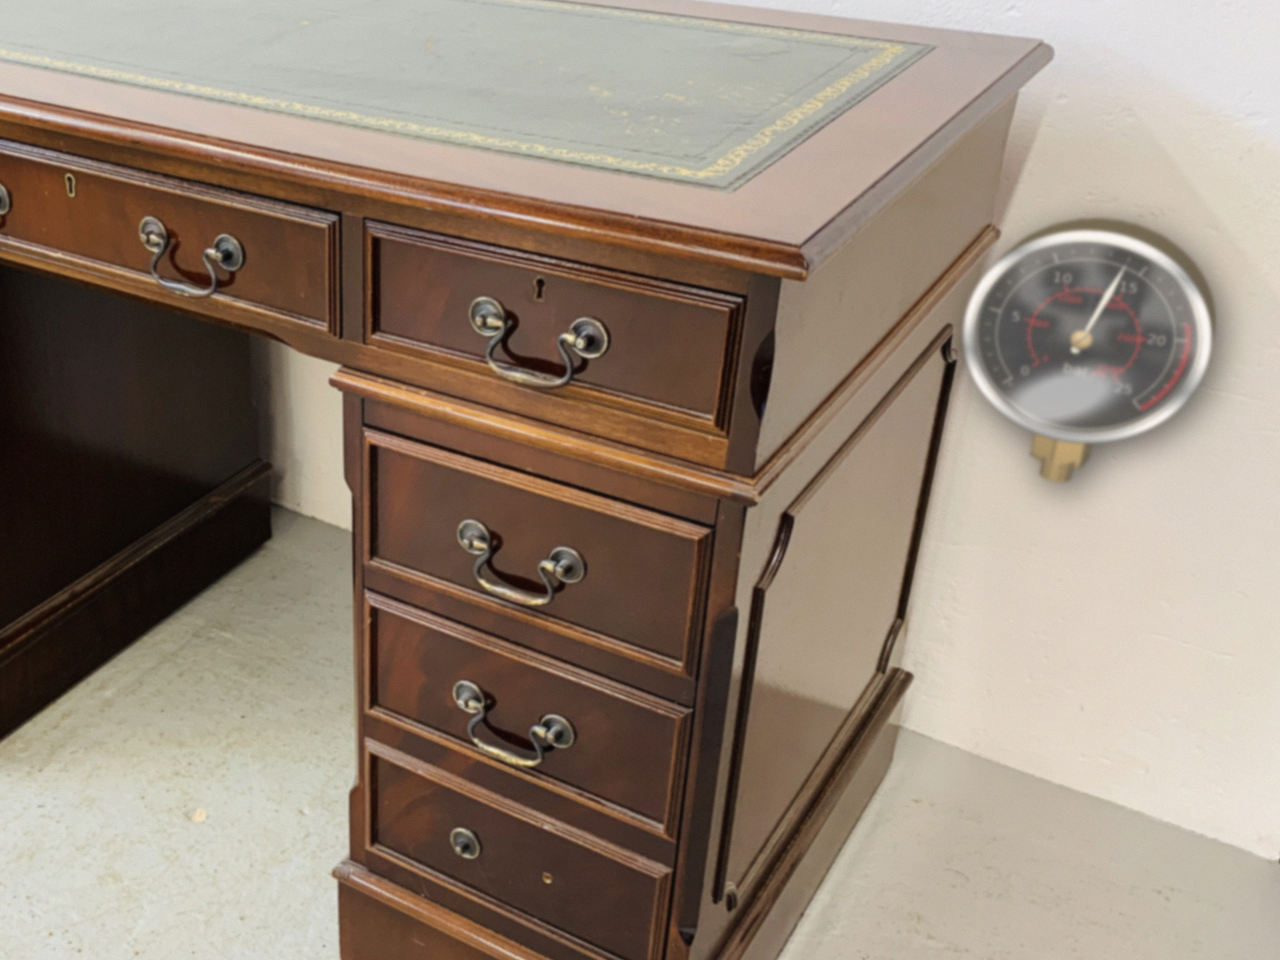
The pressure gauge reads 14 bar
